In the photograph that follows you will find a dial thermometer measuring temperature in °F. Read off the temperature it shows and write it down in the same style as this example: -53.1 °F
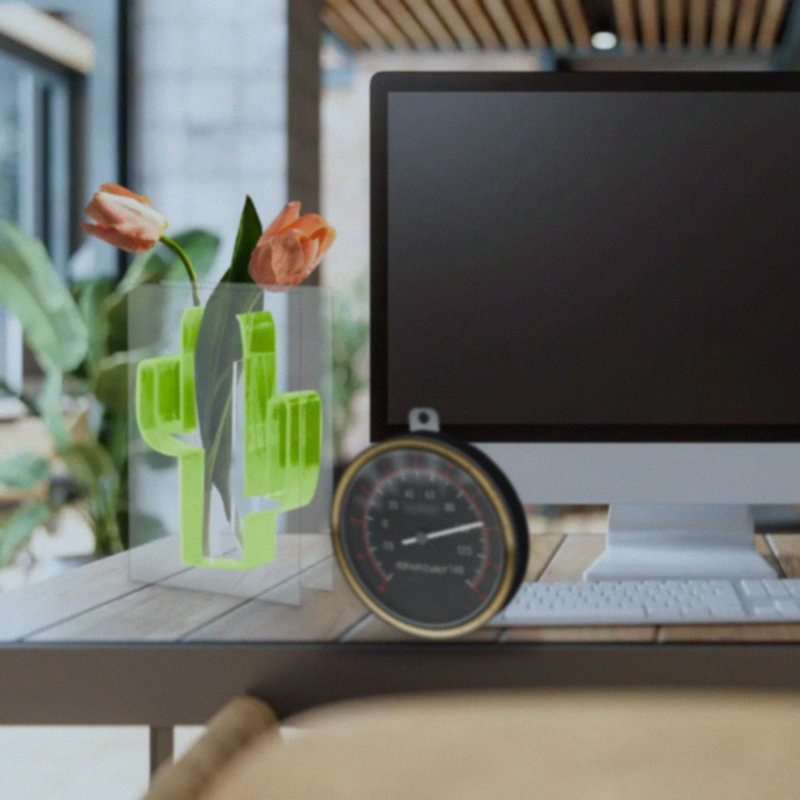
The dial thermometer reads 100 °F
